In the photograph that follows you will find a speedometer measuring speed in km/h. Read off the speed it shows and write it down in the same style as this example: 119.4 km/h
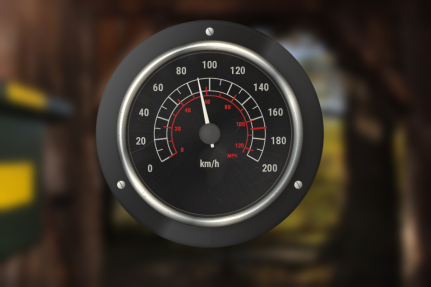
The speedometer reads 90 km/h
